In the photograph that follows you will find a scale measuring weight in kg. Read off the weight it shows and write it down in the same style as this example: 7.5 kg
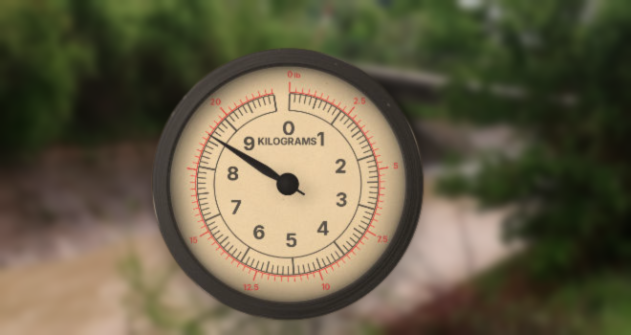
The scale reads 8.6 kg
